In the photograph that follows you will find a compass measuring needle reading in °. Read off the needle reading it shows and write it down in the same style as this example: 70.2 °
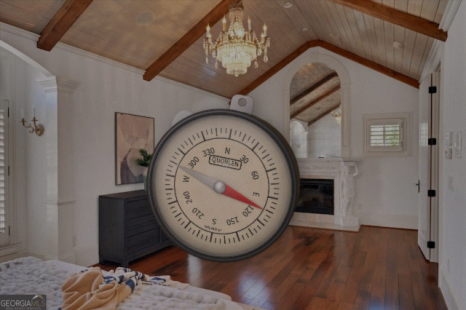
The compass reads 105 °
